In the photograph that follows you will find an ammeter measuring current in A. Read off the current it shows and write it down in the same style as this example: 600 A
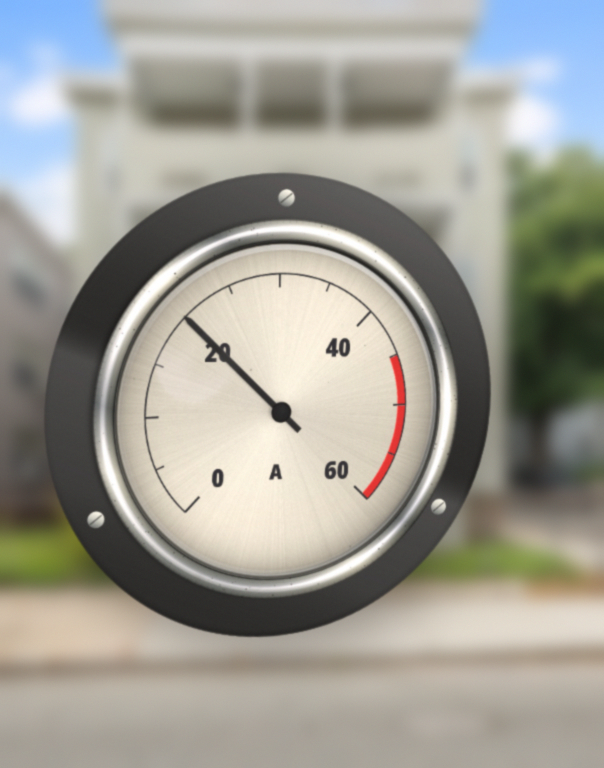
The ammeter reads 20 A
